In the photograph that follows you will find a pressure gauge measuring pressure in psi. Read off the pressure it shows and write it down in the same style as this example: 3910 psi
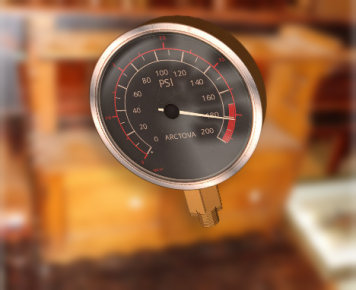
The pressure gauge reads 180 psi
